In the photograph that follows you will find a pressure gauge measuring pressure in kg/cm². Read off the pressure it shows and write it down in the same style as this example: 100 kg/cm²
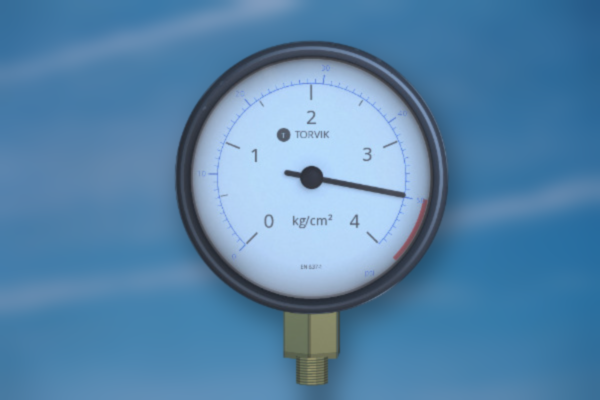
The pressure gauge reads 3.5 kg/cm²
